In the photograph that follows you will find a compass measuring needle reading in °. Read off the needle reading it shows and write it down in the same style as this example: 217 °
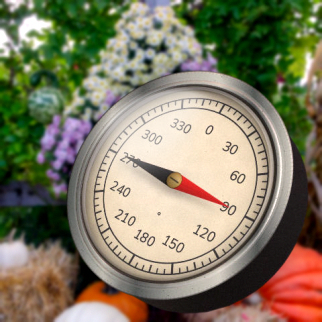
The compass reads 90 °
